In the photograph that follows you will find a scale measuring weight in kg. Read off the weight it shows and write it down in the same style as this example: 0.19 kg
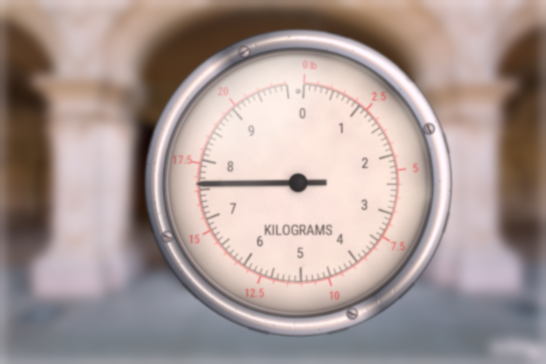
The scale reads 7.6 kg
